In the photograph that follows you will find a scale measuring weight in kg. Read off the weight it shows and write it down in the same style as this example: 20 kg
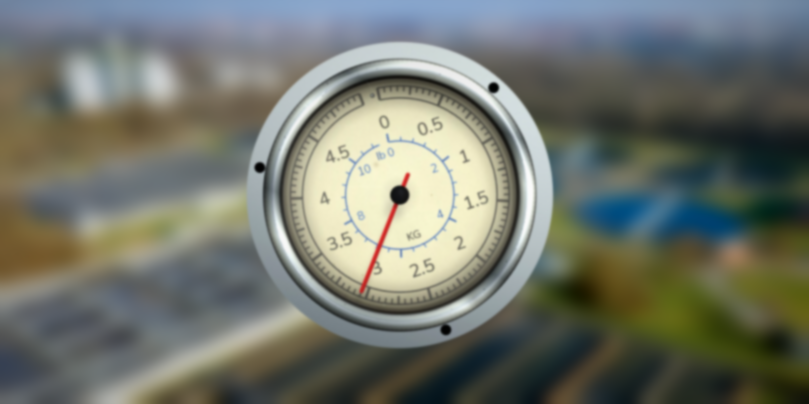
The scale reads 3.05 kg
